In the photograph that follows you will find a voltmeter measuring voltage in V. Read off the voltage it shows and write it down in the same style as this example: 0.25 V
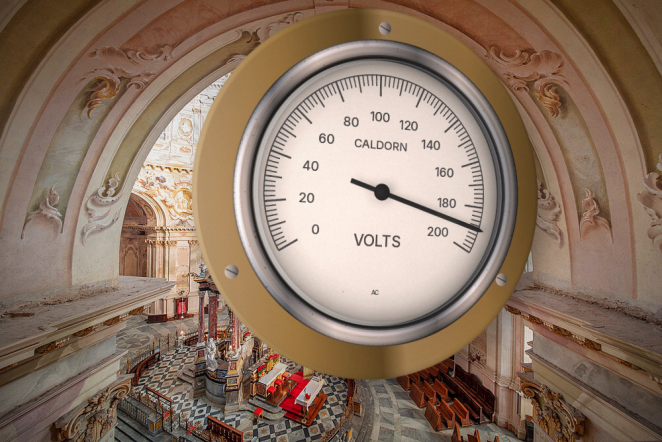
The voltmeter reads 190 V
